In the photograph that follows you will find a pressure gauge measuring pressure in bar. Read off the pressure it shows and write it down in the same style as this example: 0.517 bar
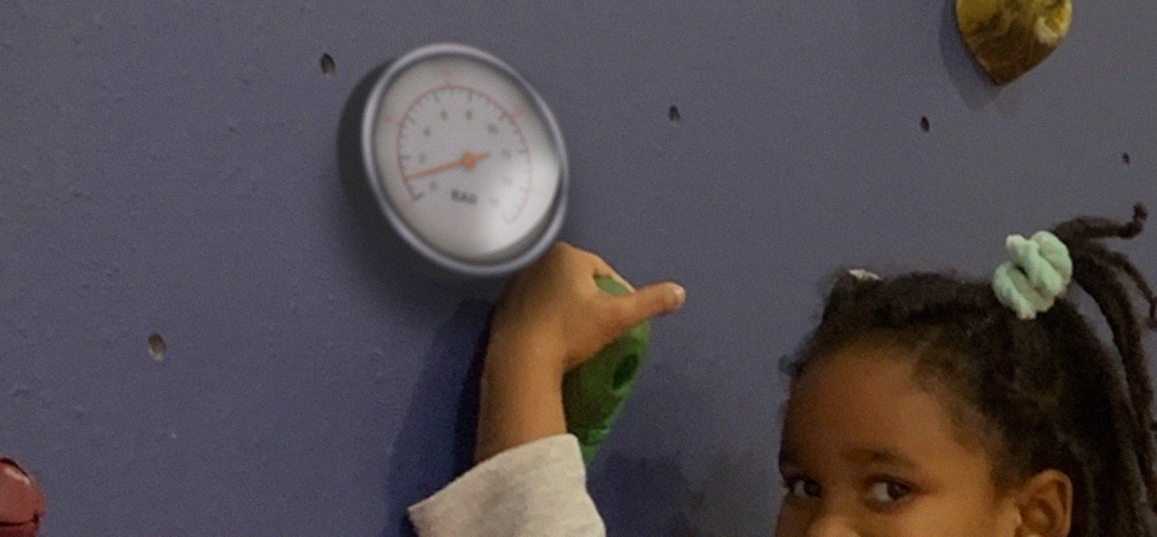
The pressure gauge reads 1 bar
